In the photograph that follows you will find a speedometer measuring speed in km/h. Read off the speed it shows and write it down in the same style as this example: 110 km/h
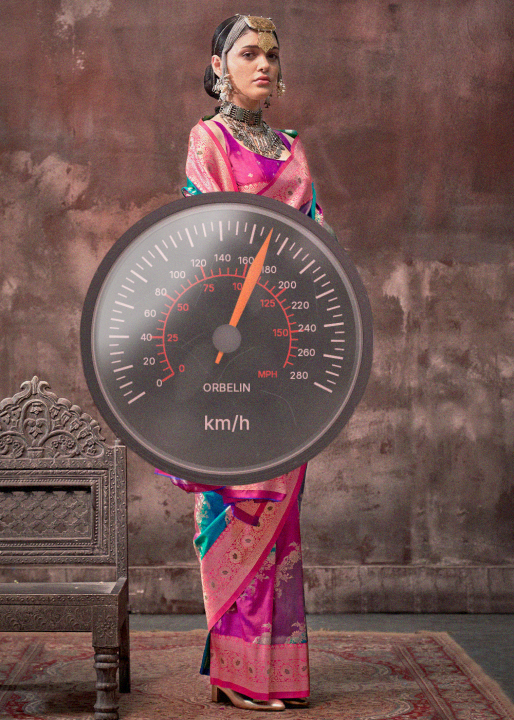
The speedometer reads 170 km/h
